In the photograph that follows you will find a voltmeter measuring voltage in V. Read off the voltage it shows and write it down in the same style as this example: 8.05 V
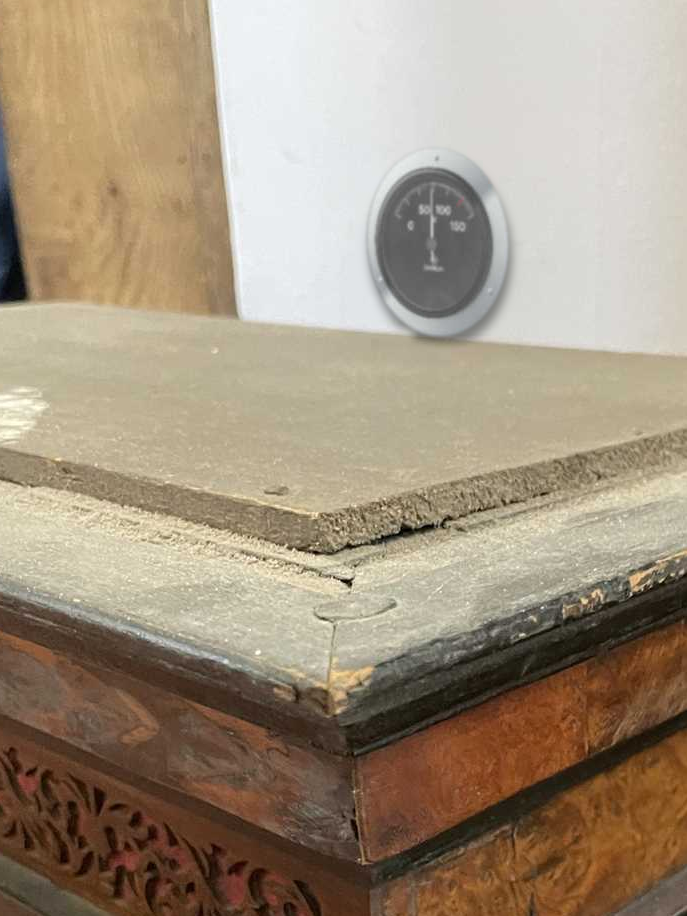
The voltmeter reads 75 V
